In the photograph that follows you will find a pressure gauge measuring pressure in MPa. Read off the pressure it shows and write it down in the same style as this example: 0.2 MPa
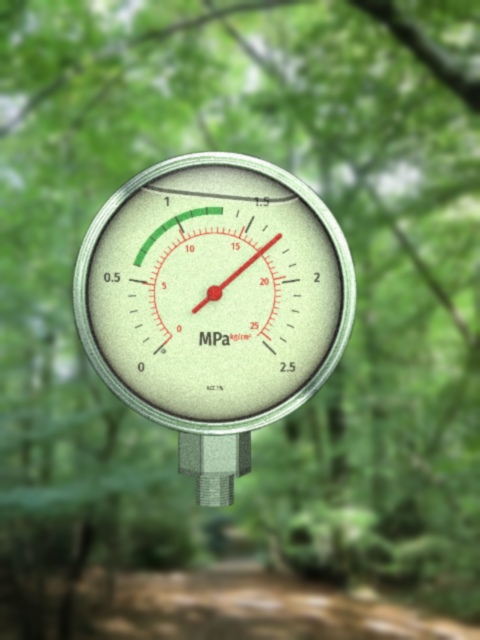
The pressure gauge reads 1.7 MPa
